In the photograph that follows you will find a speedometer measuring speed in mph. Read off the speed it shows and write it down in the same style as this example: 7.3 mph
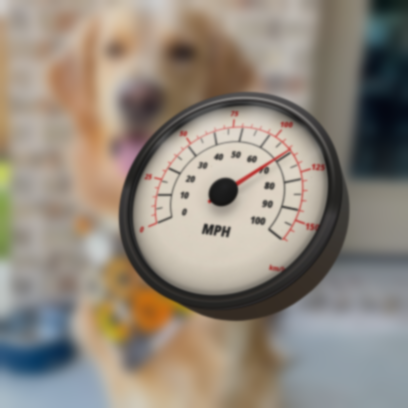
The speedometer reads 70 mph
